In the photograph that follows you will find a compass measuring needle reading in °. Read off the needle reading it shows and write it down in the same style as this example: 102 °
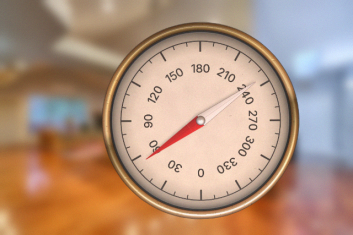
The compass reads 55 °
